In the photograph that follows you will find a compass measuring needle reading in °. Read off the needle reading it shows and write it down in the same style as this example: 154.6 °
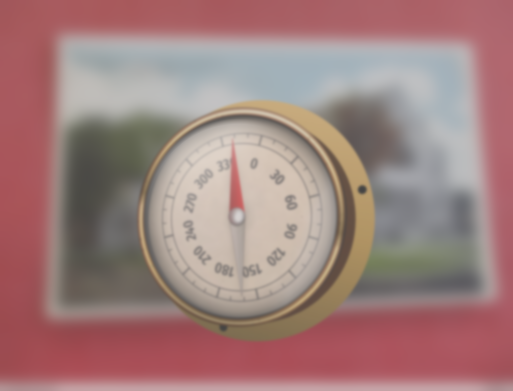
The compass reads 340 °
